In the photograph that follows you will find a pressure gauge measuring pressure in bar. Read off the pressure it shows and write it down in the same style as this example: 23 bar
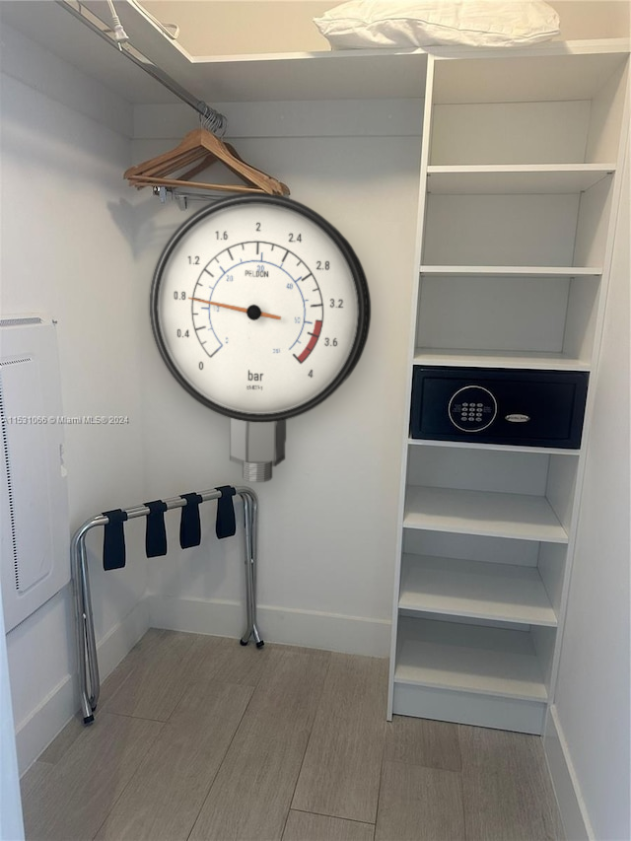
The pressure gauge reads 0.8 bar
